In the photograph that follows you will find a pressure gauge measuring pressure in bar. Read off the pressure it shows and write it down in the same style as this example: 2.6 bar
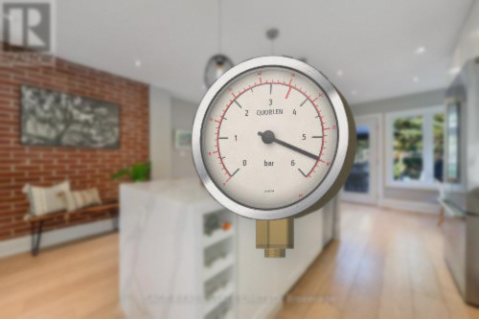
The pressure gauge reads 5.5 bar
